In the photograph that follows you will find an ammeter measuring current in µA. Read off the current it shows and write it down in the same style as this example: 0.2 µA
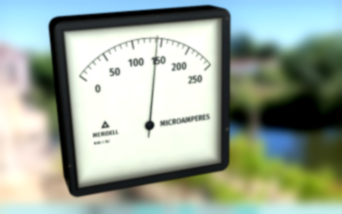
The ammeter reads 140 µA
